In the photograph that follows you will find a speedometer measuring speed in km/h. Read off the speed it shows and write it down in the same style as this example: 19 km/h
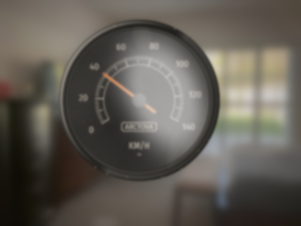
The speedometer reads 40 km/h
